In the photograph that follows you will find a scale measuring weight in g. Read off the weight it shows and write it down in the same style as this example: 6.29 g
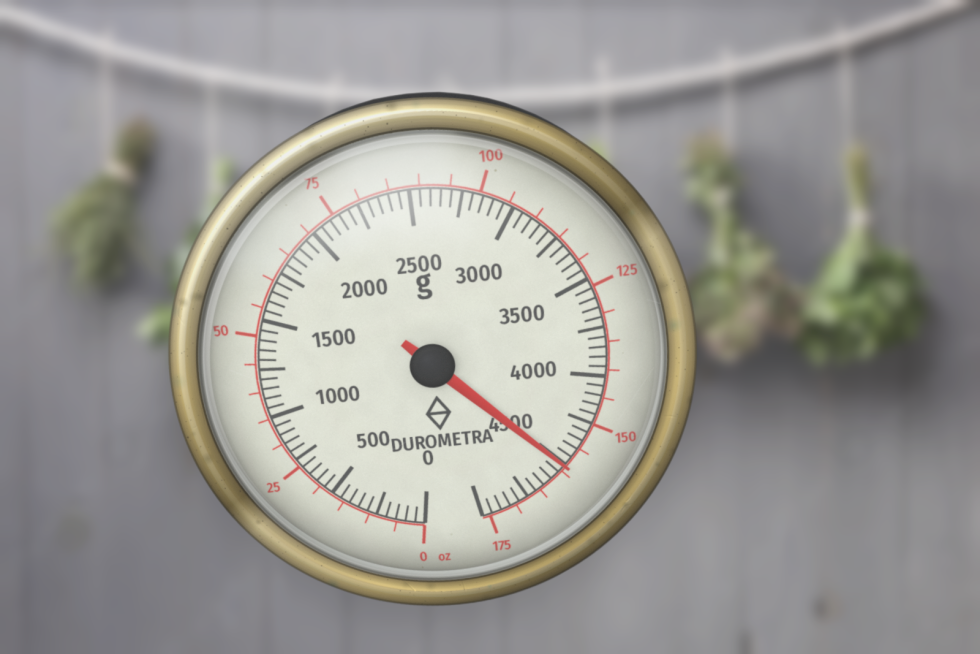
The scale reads 4500 g
